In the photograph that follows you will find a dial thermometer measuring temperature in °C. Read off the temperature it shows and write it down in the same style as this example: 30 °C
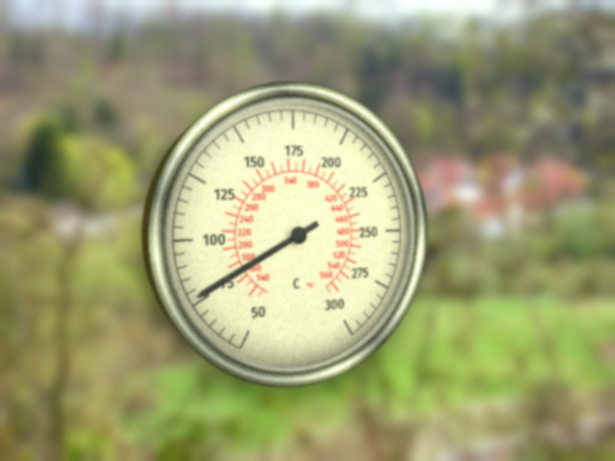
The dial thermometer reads 77.5 °C
